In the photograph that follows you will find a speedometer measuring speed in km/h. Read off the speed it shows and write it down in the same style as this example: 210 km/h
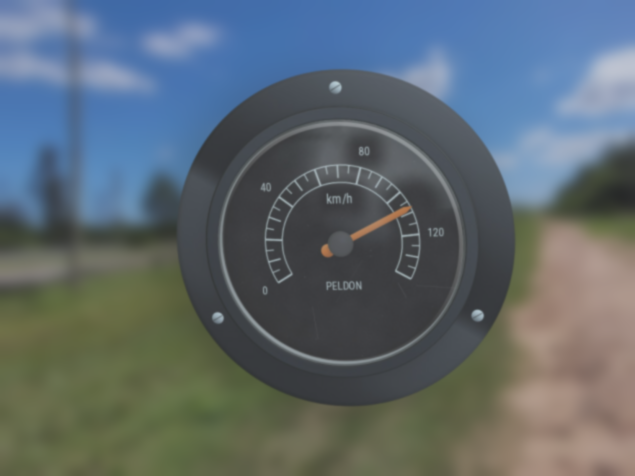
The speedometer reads 107.5 km/h
